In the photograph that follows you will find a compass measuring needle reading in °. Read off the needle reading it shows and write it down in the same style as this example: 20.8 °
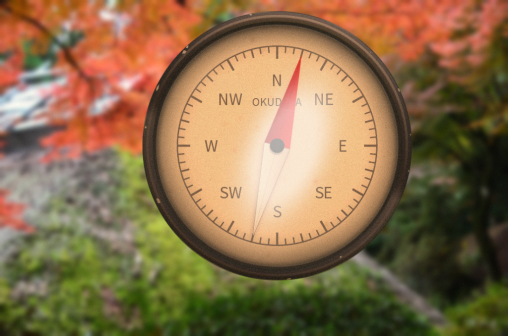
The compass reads 15 °
